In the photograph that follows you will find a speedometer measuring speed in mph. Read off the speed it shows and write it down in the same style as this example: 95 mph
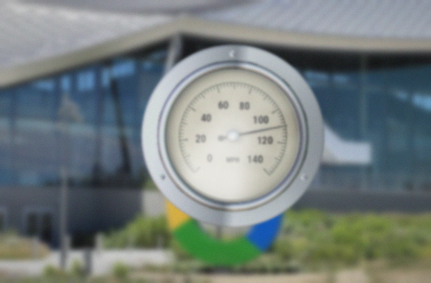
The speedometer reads 110 mph
